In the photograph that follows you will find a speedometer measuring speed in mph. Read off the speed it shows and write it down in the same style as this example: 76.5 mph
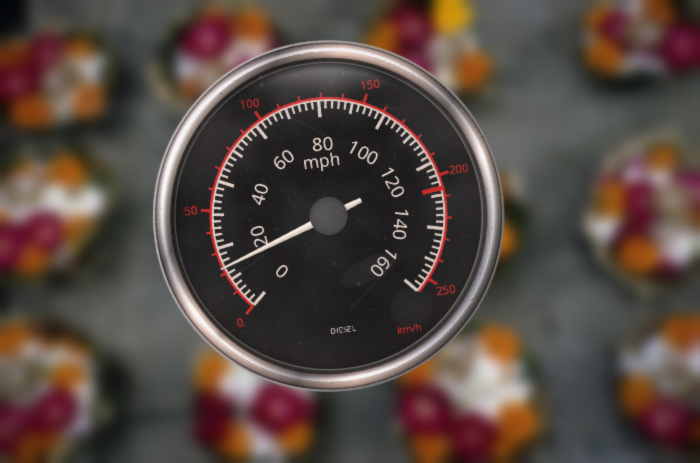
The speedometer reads 14 mph
